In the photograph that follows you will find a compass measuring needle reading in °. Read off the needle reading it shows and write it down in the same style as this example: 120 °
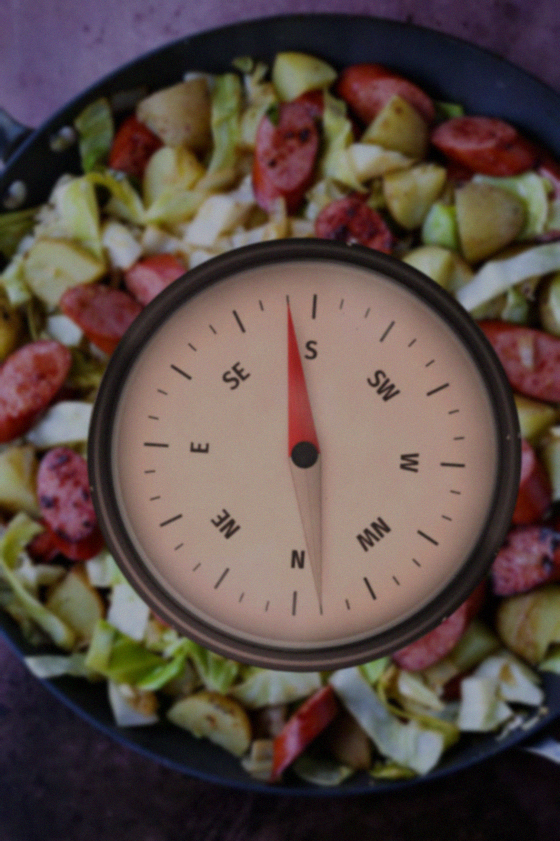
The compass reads 170 °
